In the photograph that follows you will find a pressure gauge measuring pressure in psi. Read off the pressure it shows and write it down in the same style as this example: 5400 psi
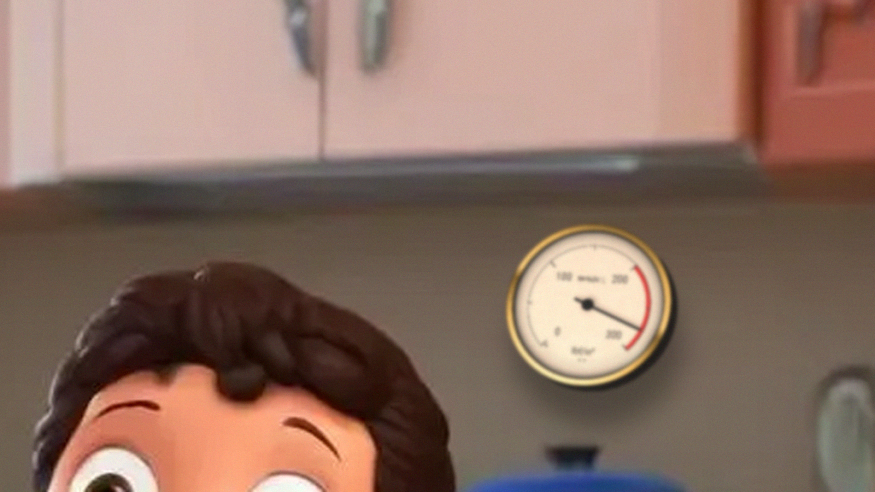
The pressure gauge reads 275 psi
